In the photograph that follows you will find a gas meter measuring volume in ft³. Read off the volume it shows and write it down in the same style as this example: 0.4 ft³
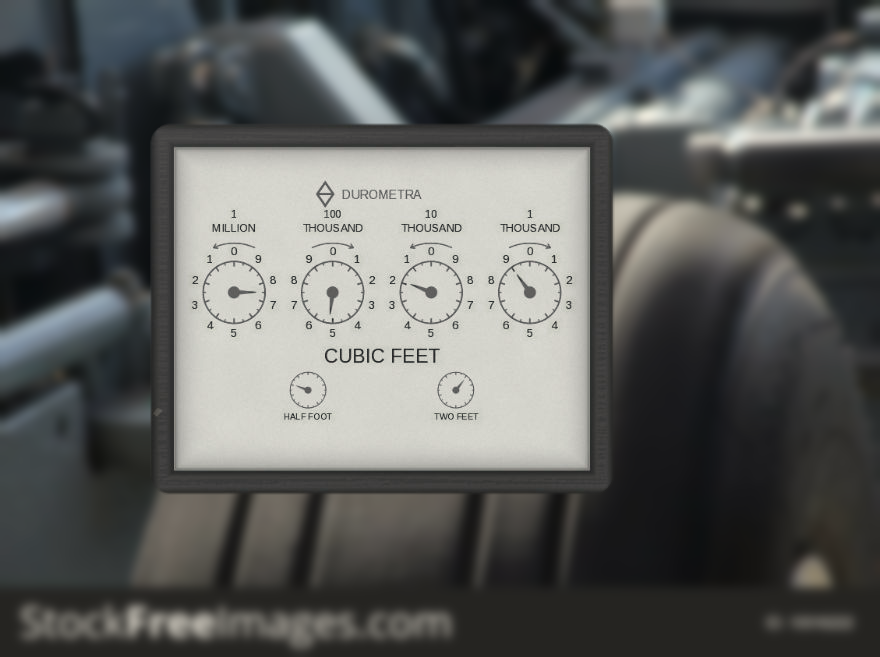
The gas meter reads 751900 ft³
